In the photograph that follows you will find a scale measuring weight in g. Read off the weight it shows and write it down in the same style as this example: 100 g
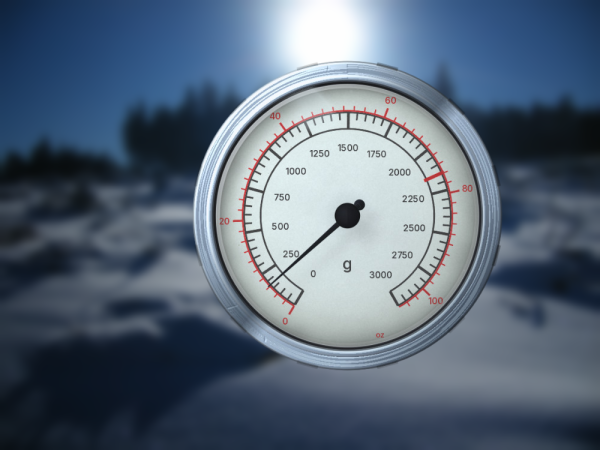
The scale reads 175 g
